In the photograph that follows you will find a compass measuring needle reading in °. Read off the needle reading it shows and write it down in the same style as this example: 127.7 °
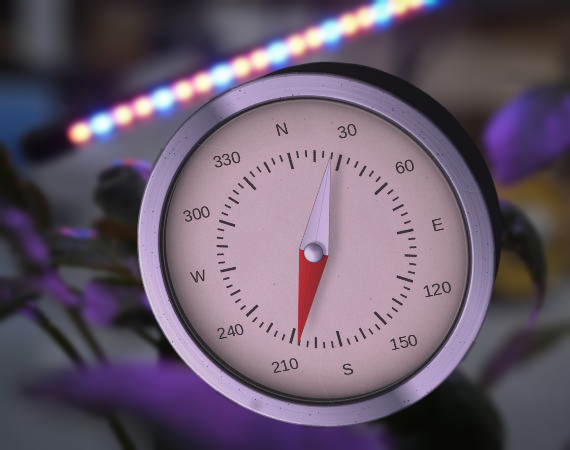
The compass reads 205 °
